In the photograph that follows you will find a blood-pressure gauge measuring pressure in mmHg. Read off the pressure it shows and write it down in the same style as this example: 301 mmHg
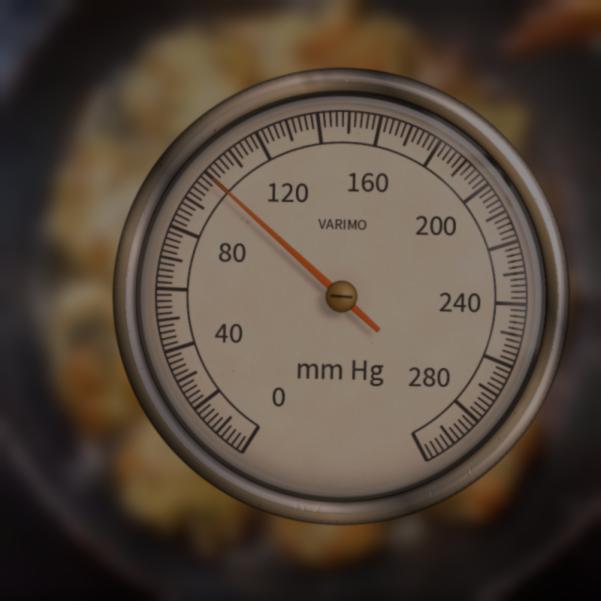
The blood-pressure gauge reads 100 mmHg
